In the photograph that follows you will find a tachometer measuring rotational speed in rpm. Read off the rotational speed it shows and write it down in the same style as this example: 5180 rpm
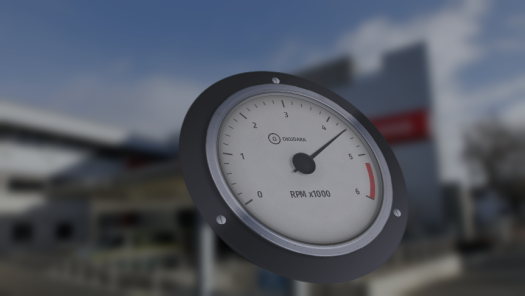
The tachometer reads 4400 rpm
